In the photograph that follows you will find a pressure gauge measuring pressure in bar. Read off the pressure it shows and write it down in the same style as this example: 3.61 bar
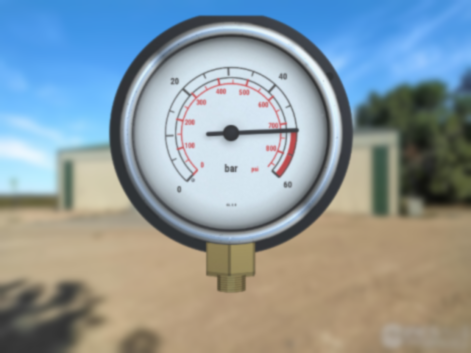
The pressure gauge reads 50 bar
